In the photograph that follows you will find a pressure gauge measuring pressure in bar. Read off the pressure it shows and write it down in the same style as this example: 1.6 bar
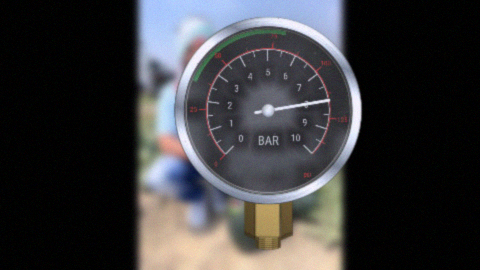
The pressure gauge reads 8 bar
